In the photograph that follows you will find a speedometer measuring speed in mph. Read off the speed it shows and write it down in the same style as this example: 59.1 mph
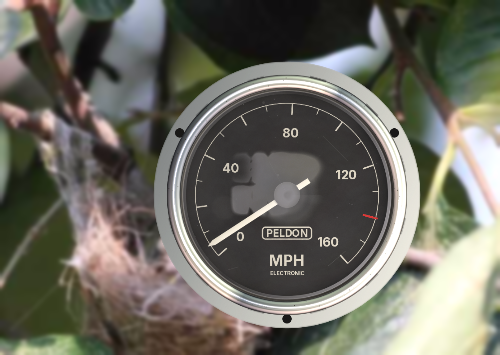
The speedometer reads 5 mph
